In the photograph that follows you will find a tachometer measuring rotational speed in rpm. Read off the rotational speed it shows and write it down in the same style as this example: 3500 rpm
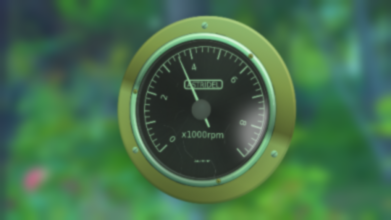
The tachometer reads 3600 rpm
